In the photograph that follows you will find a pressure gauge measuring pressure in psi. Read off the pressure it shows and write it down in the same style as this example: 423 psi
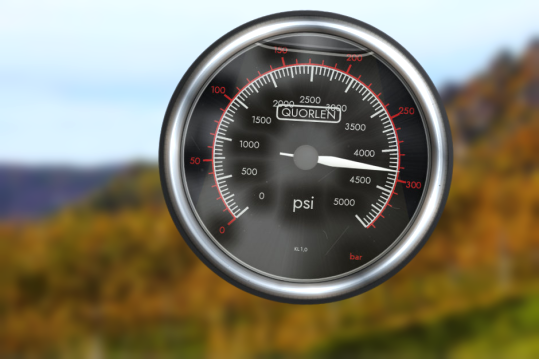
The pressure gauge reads 4250 psi
